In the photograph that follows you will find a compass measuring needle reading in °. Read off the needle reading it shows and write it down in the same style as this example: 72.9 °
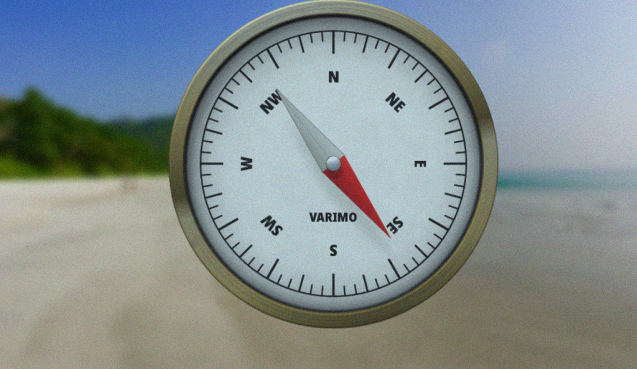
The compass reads 142.5 °
